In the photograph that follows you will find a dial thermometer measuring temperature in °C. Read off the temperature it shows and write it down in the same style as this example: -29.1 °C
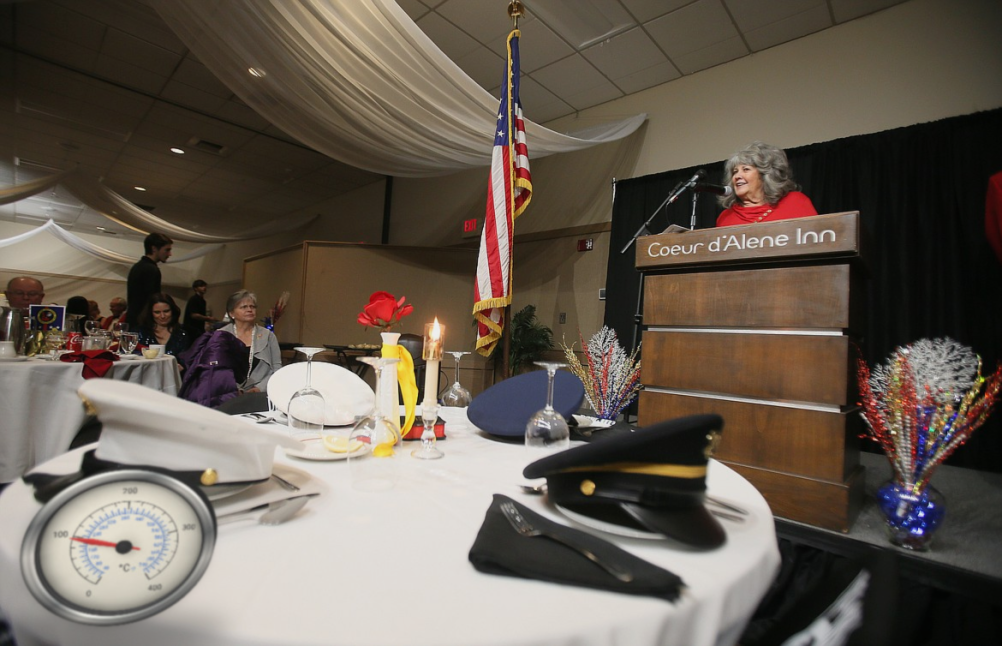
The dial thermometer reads 100 °C
